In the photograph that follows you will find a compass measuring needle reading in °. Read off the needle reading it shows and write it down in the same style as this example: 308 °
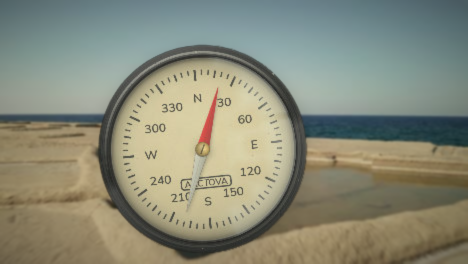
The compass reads 20 °
